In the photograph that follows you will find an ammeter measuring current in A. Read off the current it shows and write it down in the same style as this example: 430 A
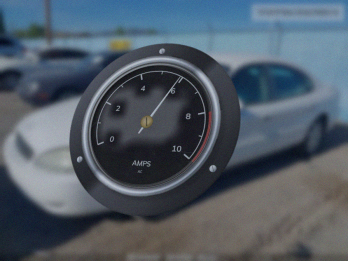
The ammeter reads 6 A
